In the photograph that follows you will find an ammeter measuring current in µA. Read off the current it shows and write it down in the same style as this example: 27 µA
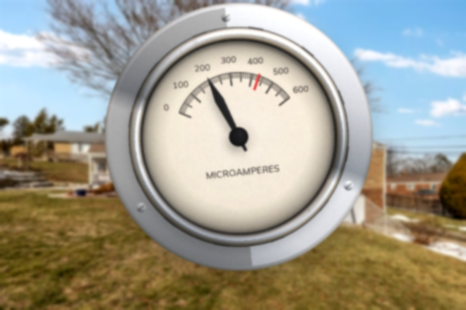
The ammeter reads 200 µA
